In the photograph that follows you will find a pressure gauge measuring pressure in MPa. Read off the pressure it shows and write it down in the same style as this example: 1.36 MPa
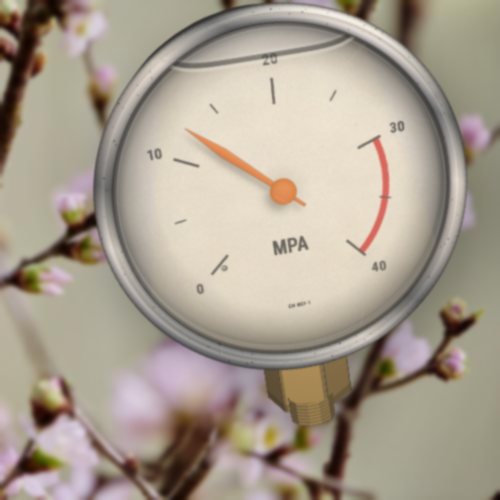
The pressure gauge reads 12.5 MPa
